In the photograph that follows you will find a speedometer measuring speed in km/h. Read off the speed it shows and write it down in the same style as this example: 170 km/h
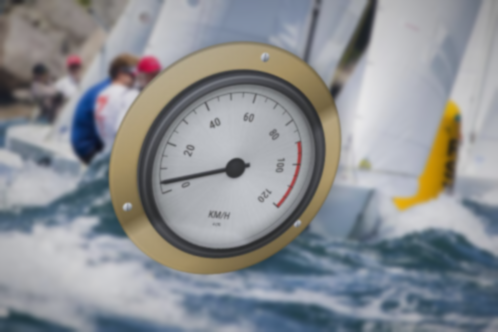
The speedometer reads 5 km/h
